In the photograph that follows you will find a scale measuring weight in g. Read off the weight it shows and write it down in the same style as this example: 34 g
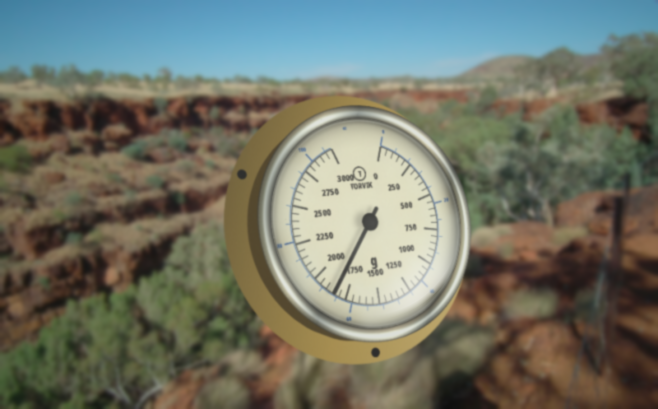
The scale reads 1850 g
